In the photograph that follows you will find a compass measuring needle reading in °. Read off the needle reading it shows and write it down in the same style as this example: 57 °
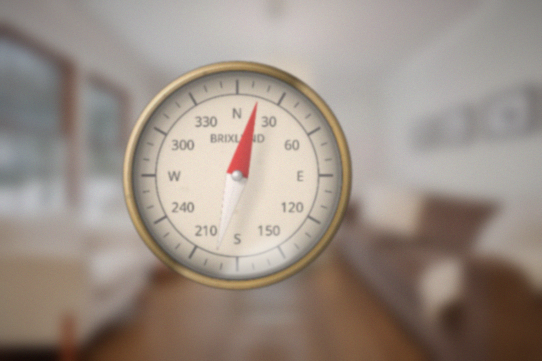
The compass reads 15 °
